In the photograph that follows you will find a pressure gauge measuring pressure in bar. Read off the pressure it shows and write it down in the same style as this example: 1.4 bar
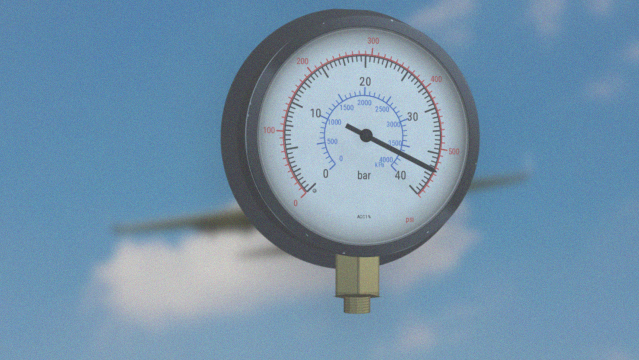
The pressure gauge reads 37 bar
